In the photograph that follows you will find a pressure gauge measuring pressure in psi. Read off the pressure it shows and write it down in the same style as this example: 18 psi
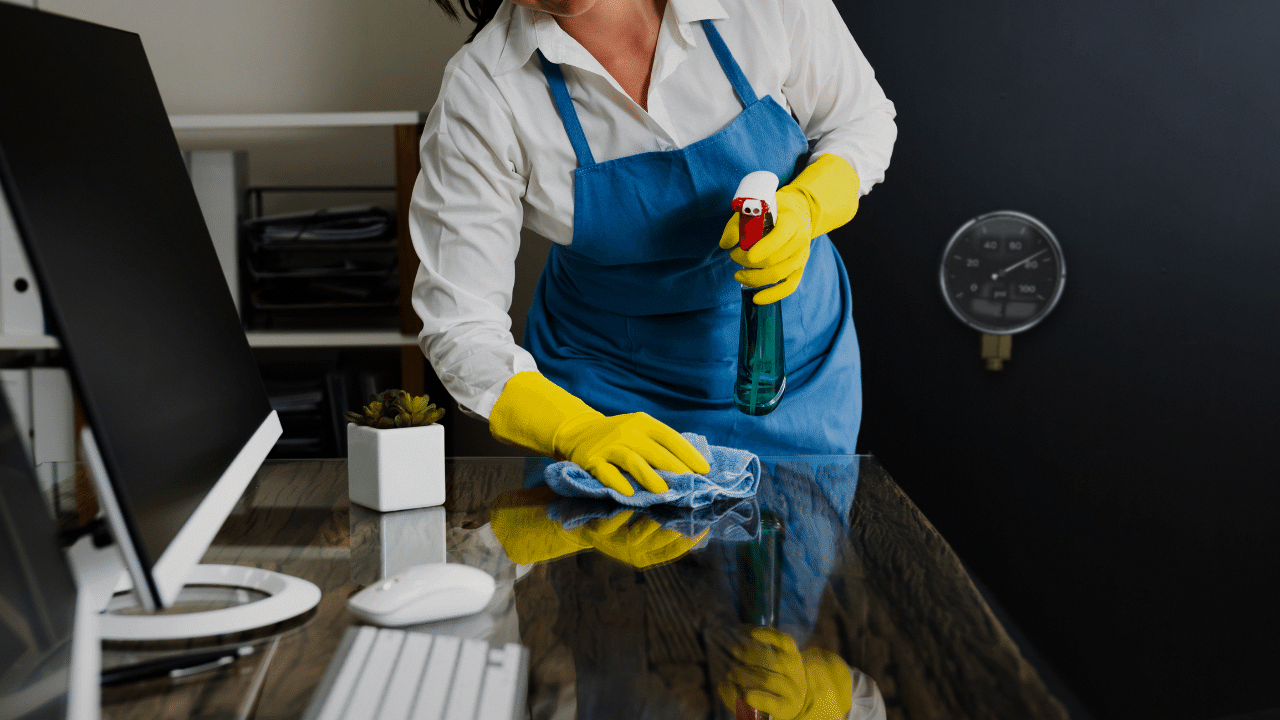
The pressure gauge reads 75 psi
